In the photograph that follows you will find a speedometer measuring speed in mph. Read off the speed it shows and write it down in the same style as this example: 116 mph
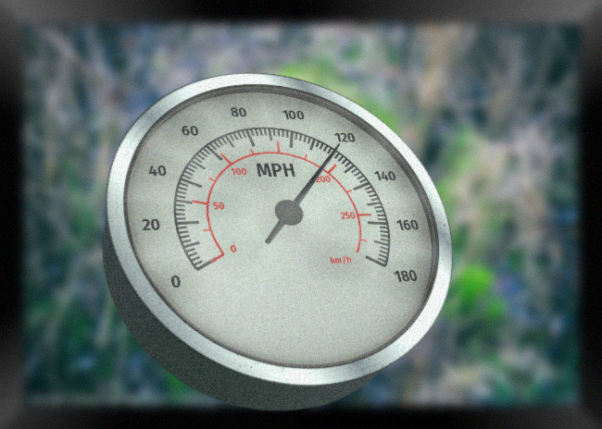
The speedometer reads 120 mph
